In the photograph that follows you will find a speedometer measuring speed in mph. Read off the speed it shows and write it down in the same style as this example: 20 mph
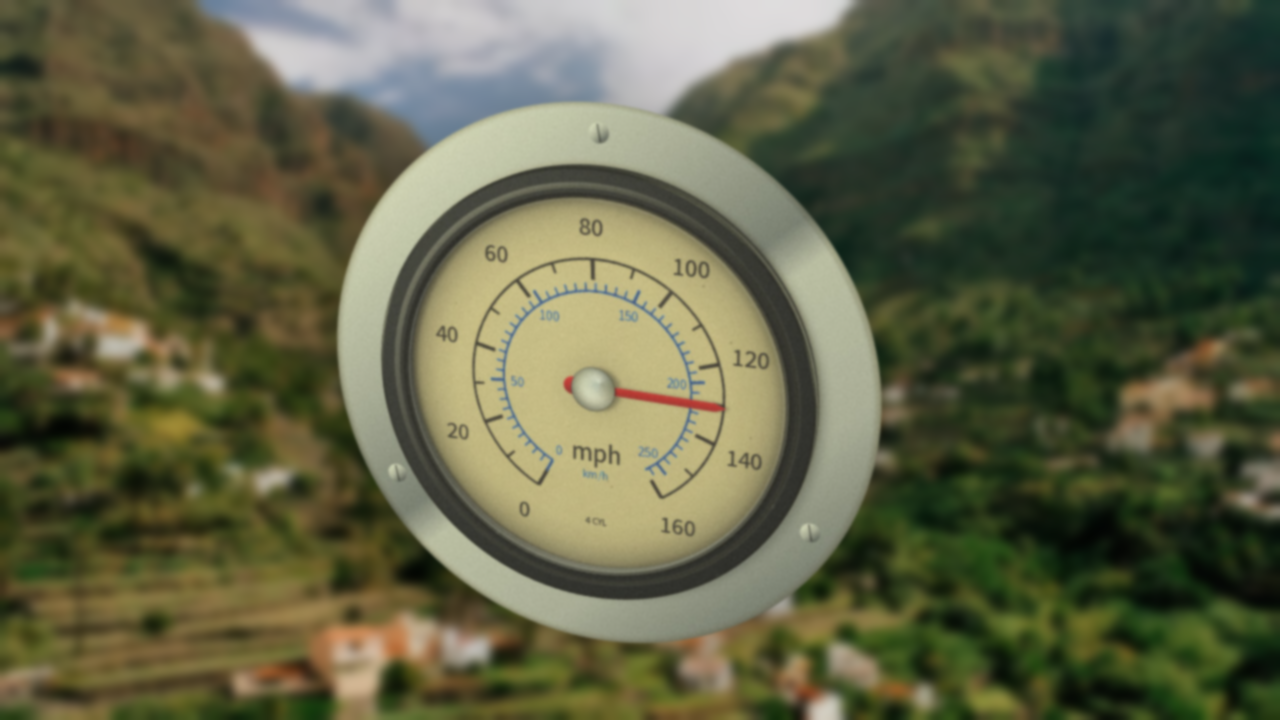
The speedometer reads 130 mph
